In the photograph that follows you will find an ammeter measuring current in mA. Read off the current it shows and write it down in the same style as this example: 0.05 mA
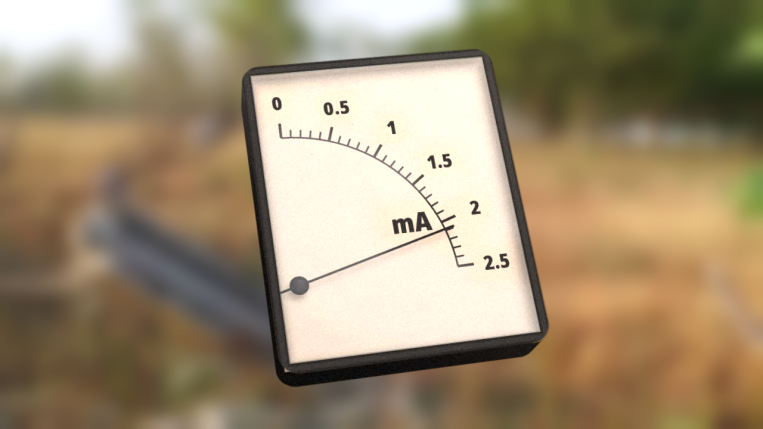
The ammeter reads 2.1 mA
